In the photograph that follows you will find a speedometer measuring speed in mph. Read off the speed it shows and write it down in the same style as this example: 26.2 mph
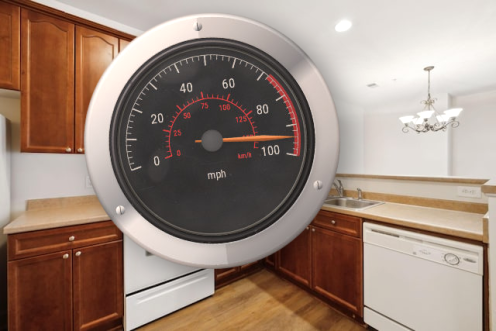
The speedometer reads 94 mph
